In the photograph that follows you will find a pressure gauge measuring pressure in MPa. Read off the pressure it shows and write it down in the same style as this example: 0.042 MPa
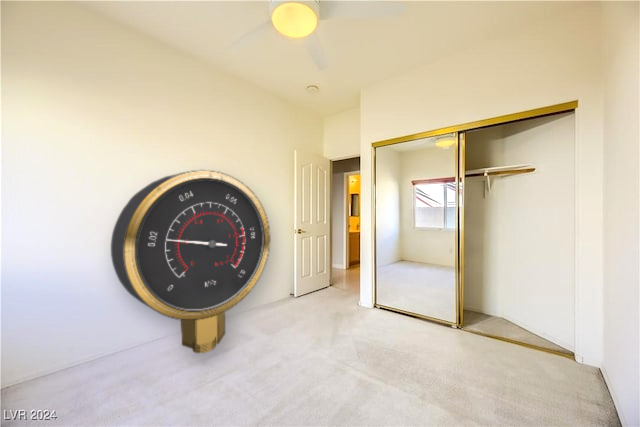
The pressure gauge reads 0.02 MPa
